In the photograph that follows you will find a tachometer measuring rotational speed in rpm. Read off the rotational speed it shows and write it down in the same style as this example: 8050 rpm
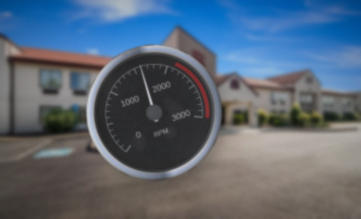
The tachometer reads 1600 rpm
